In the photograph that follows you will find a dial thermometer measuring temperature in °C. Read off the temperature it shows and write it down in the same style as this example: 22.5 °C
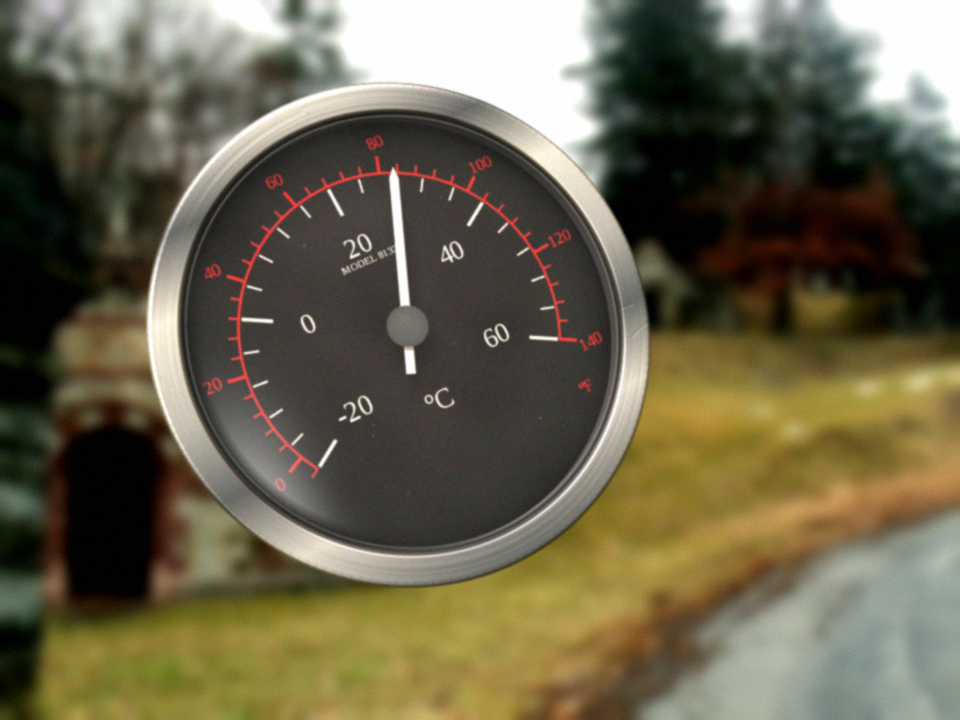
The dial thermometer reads 28 °C
